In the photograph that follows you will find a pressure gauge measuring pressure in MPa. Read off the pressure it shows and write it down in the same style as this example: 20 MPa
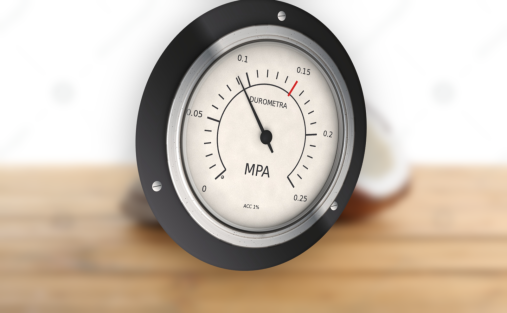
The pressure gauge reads 0.09 MPa
